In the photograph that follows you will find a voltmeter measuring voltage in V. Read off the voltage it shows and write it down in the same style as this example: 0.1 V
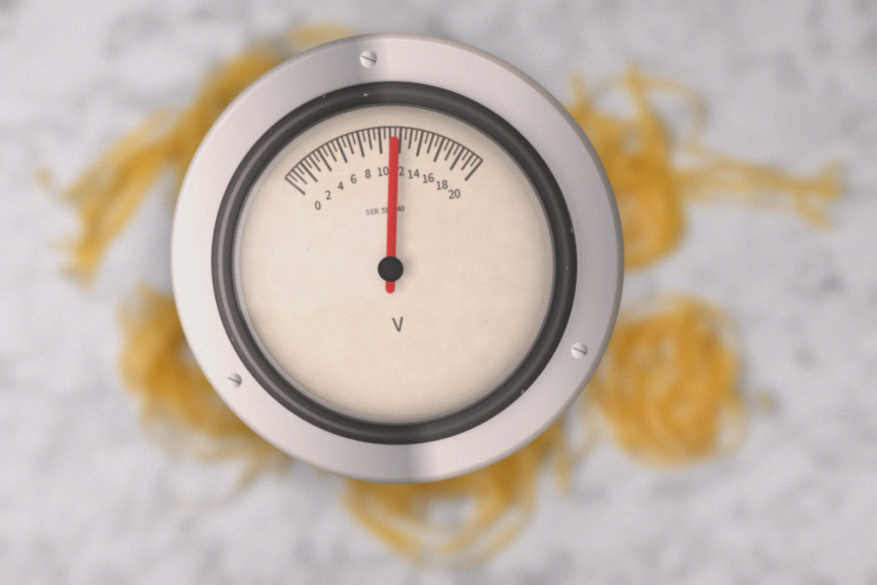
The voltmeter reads 11.5 V
